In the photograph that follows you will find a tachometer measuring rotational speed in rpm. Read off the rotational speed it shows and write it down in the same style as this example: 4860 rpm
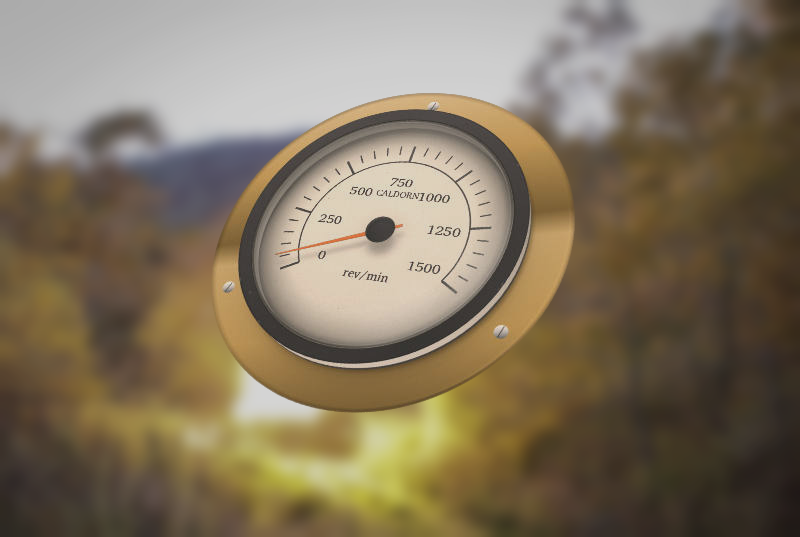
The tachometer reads 50 rpm
